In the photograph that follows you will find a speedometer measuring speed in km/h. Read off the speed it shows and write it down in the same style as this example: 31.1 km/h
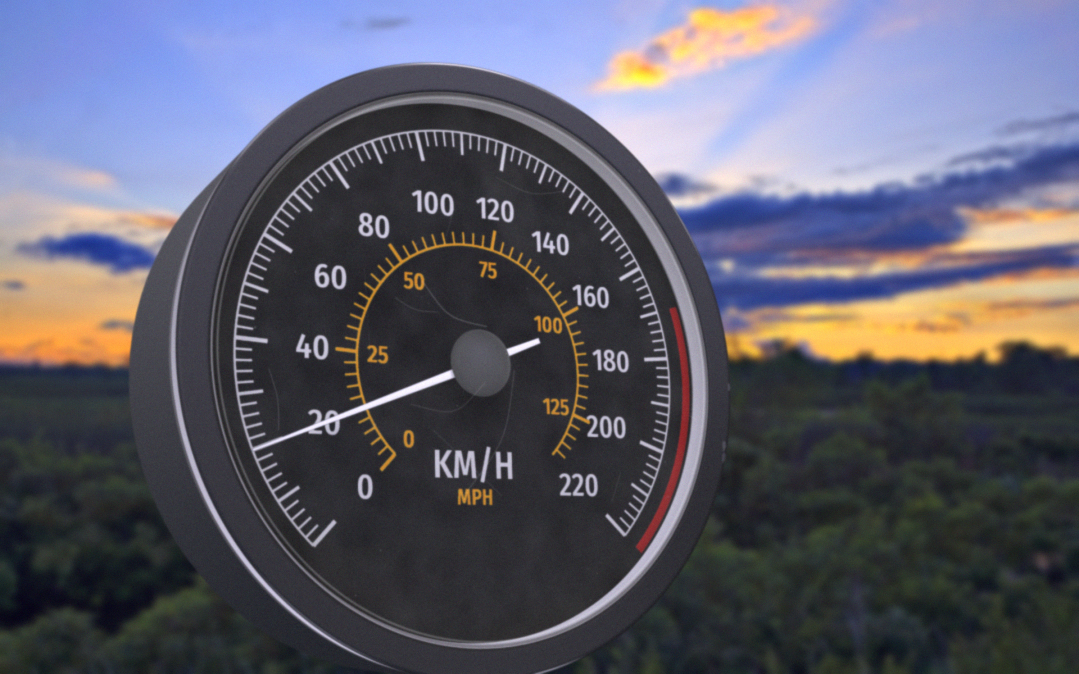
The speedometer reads 20 km/h
